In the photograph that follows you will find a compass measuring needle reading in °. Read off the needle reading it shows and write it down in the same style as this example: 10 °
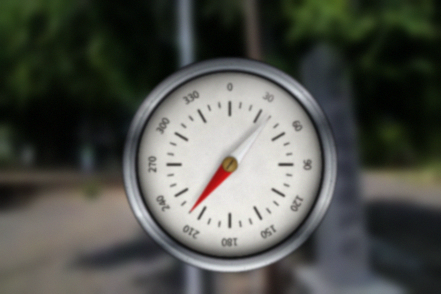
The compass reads 220 °
